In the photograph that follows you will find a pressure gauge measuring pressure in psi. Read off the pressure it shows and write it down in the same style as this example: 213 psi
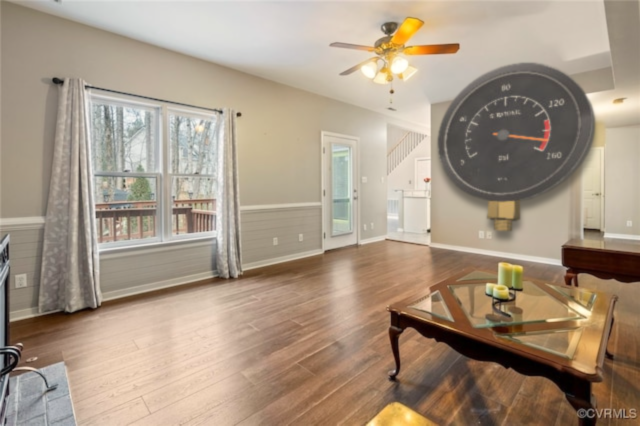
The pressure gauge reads 150 psi
